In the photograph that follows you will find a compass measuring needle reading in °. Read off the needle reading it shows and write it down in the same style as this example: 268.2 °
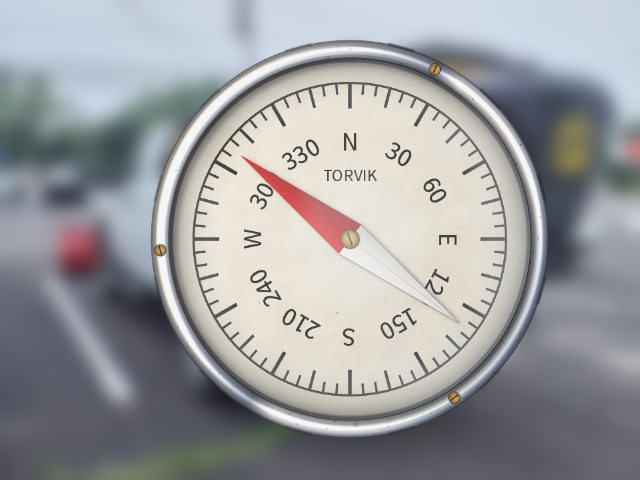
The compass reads 307.5 °
